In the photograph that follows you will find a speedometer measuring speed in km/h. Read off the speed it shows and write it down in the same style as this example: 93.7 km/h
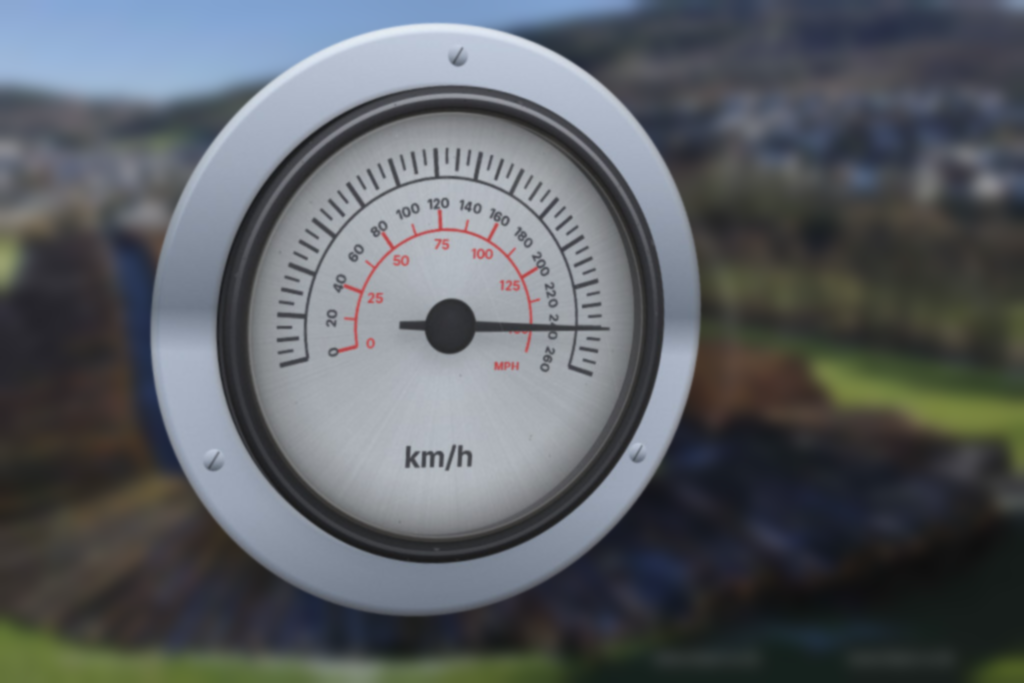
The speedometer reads 240 km/h
